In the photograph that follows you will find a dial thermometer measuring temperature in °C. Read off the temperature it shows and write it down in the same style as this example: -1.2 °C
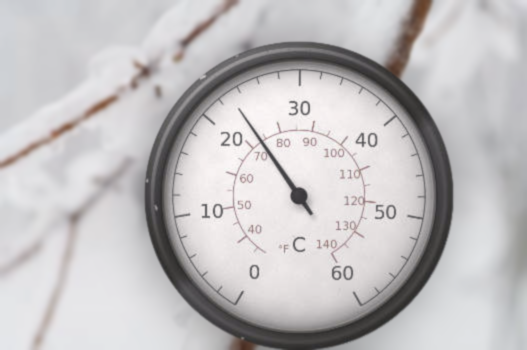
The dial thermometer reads 23 °C
